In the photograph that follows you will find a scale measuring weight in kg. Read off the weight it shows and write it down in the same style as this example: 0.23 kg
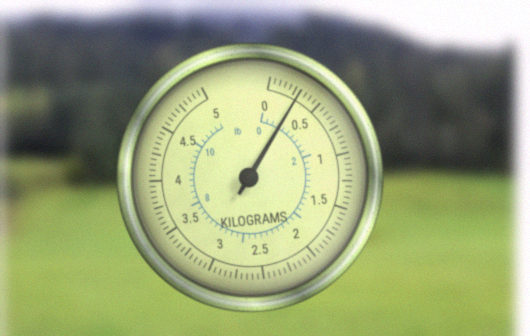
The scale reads 0.3 kg
